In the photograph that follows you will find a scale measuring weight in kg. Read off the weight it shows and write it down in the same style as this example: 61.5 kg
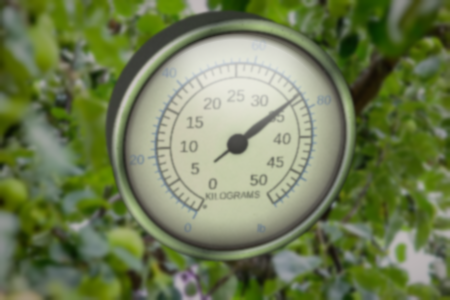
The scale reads 34 kg
